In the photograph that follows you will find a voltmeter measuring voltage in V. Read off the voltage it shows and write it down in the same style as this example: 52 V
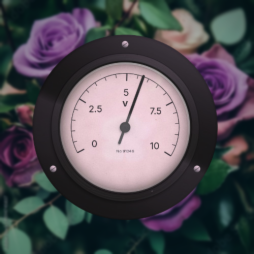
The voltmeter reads 5.75 V
